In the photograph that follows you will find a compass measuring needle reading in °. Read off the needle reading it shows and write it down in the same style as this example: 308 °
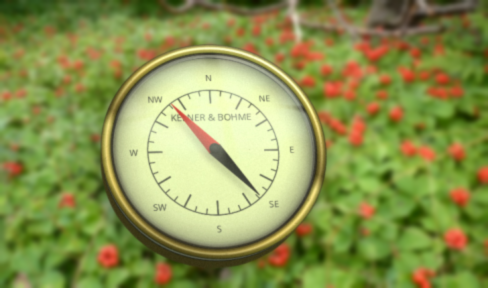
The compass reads 320 °
